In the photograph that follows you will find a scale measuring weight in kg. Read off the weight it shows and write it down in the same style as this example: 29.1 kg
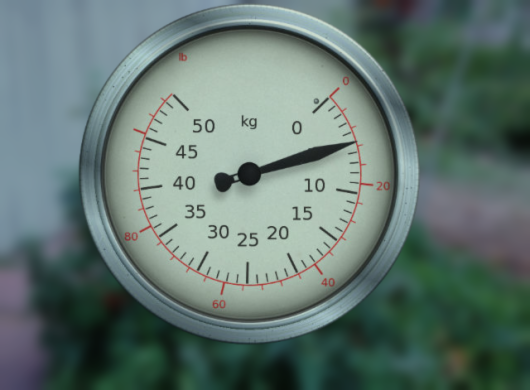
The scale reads 5 kg
